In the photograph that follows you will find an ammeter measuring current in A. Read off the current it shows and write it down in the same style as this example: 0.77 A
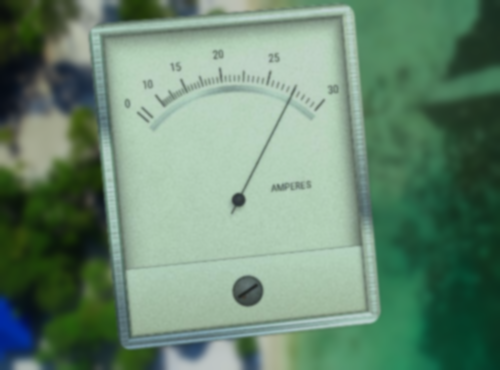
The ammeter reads 27.5 A
